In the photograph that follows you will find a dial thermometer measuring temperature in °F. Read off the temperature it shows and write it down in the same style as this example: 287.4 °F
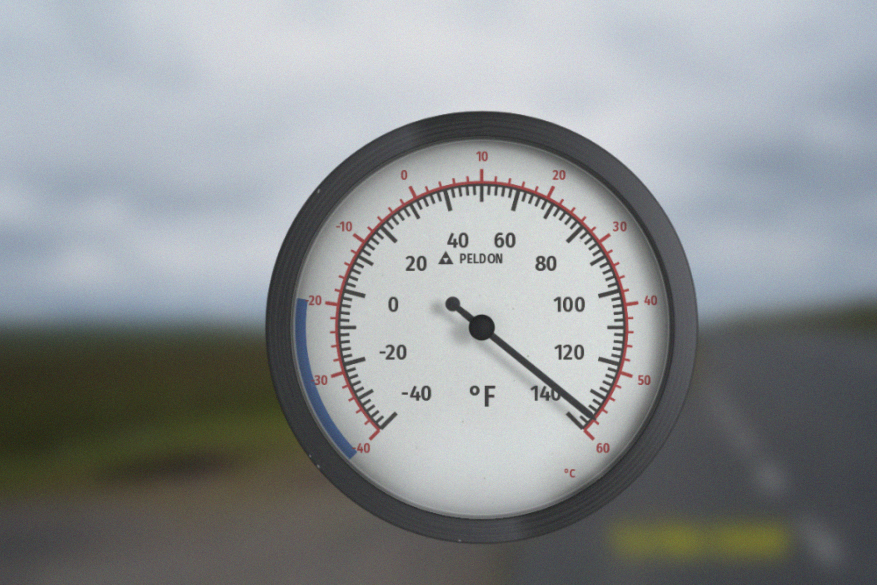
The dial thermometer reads 136 °F
